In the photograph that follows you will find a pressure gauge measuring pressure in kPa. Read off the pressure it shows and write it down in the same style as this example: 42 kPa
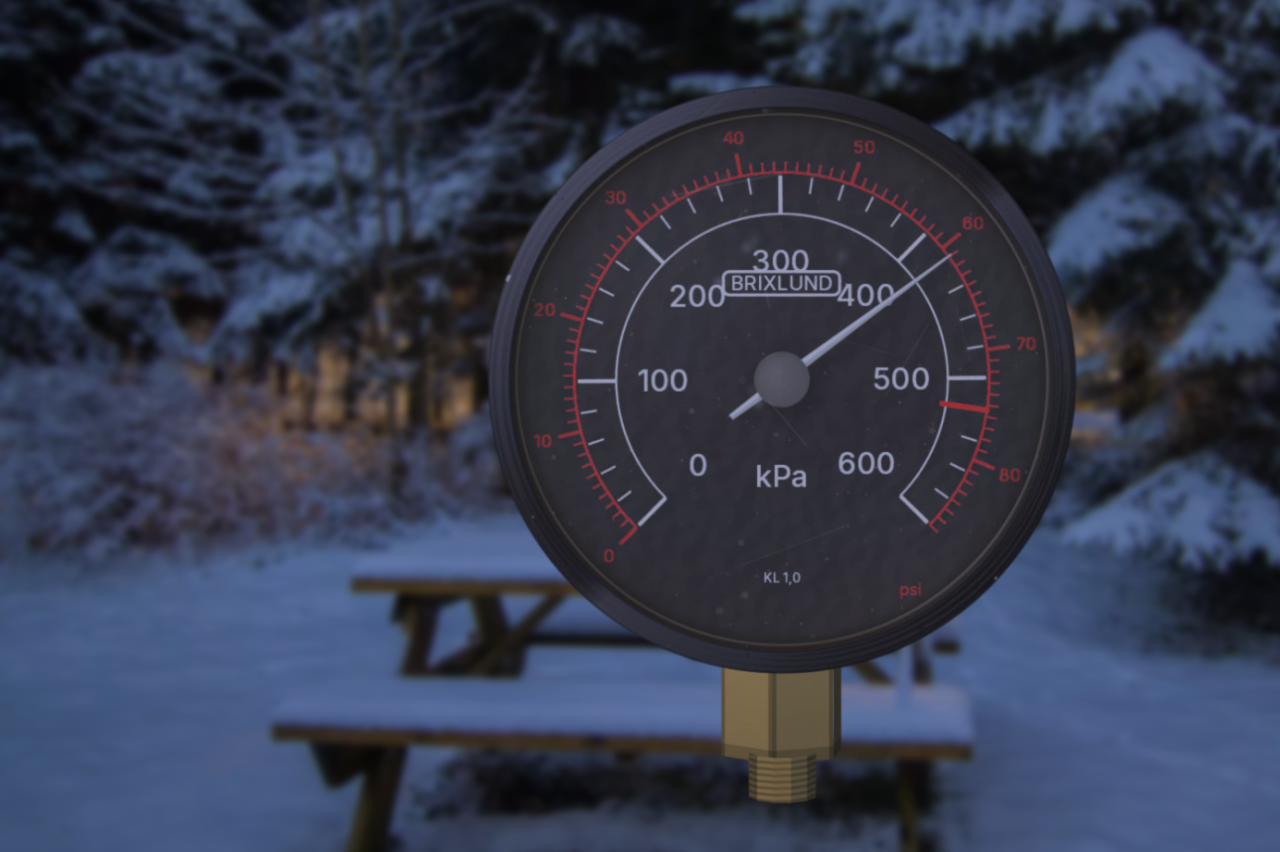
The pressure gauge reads 420 kPa
